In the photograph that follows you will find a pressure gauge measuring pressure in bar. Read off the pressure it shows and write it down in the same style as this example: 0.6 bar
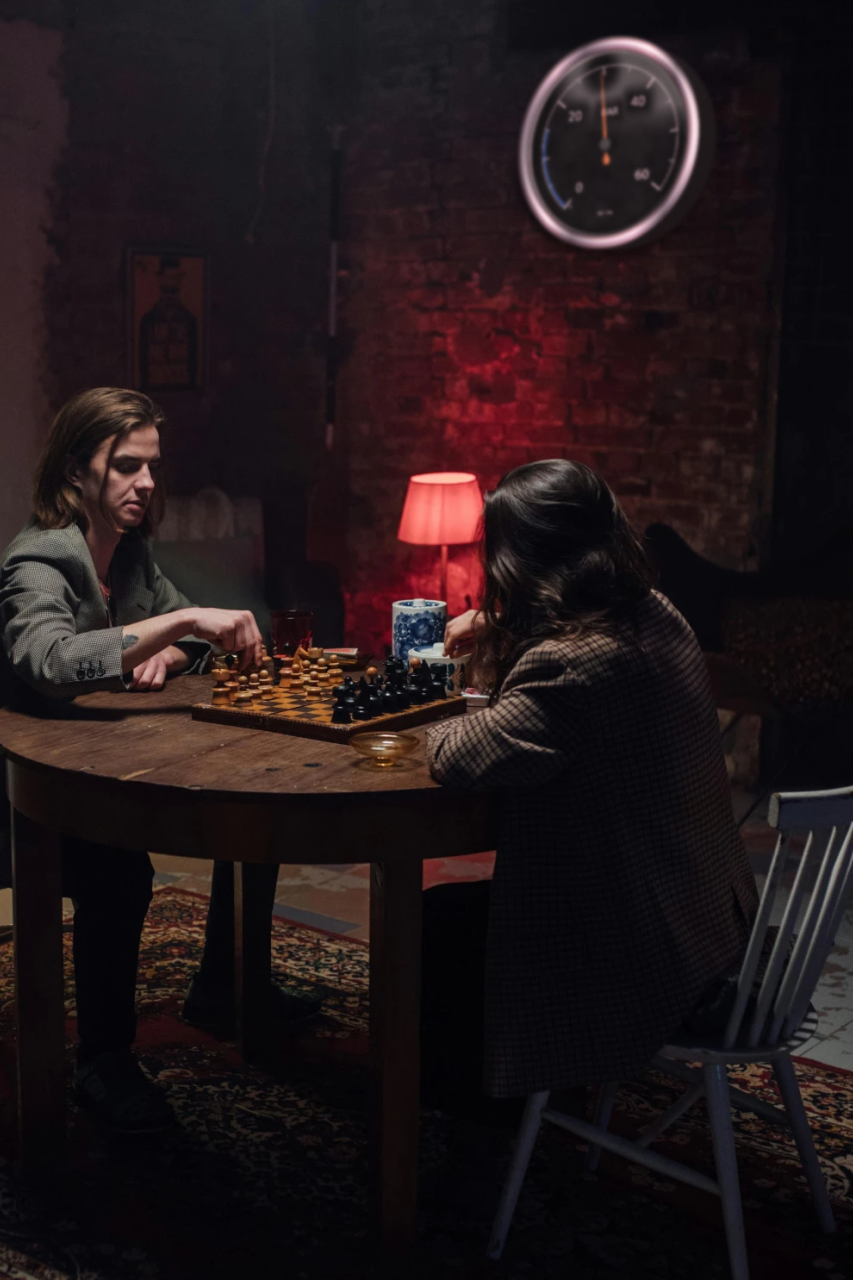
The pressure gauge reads 30 bar
